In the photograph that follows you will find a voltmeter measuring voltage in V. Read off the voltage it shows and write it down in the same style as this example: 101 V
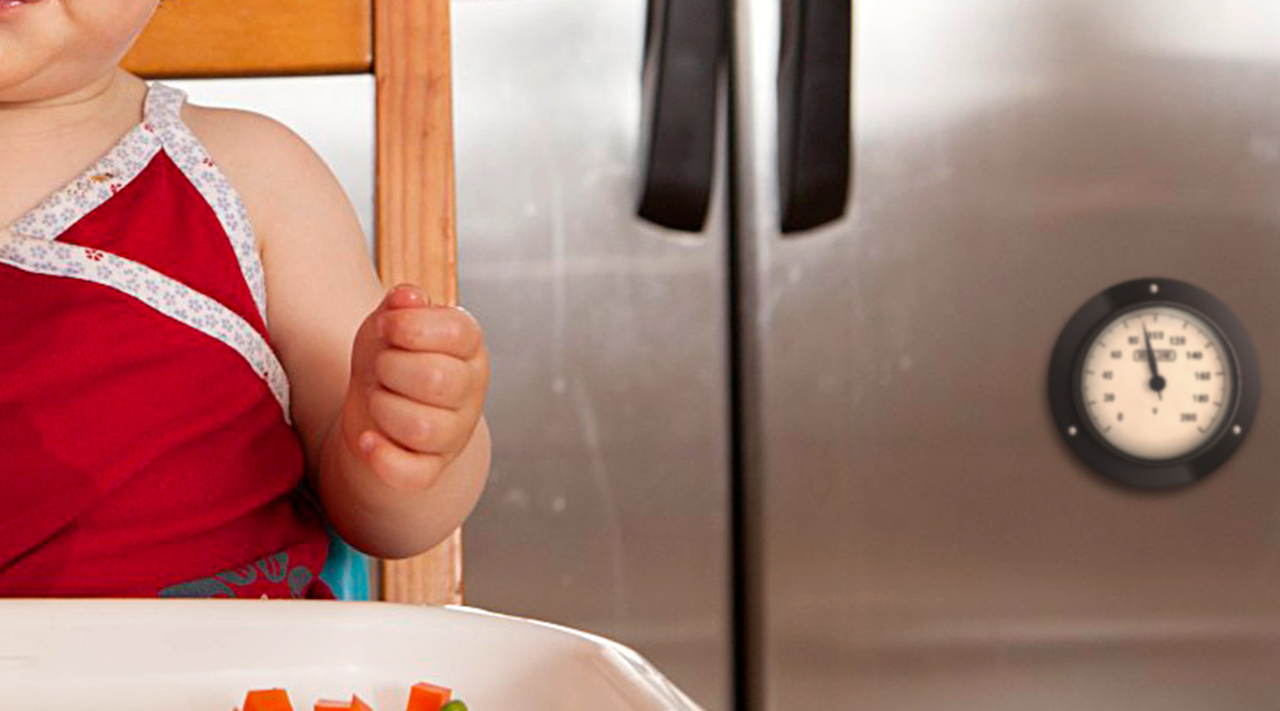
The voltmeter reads 90 V
